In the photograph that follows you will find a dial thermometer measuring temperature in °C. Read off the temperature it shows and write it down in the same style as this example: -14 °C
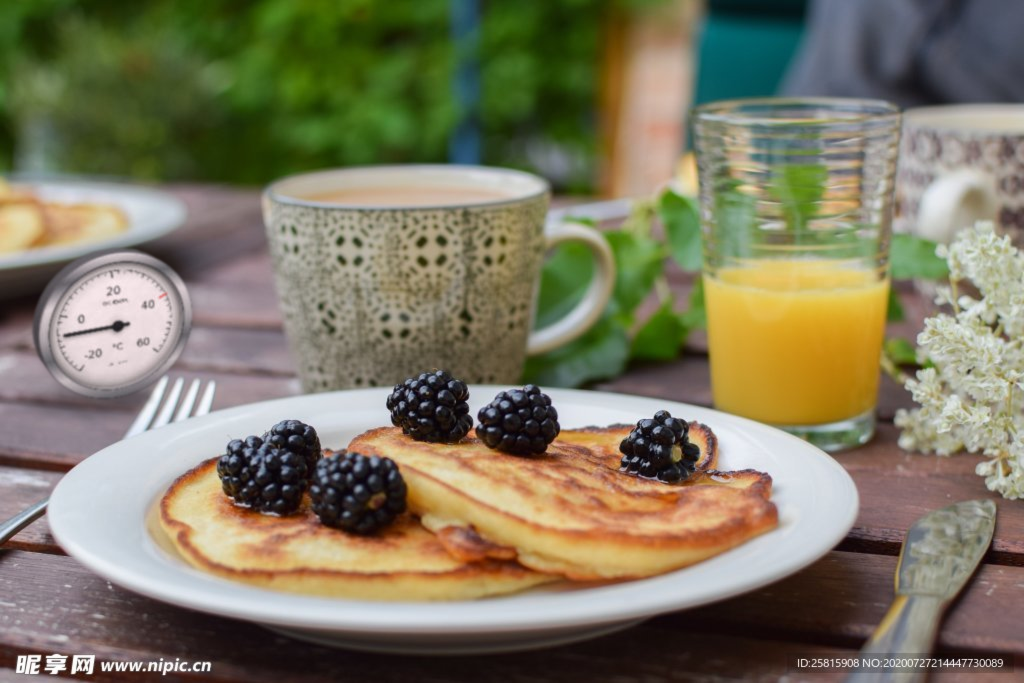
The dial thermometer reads -6 °C
